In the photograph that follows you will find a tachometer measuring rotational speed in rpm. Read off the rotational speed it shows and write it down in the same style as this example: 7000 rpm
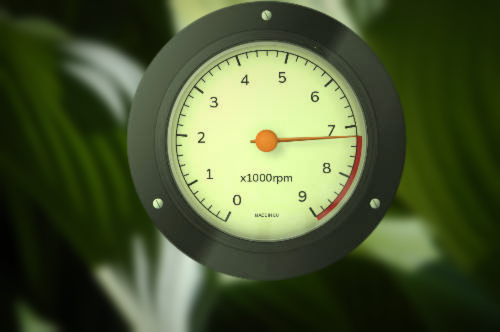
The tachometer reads 7200 rpm
